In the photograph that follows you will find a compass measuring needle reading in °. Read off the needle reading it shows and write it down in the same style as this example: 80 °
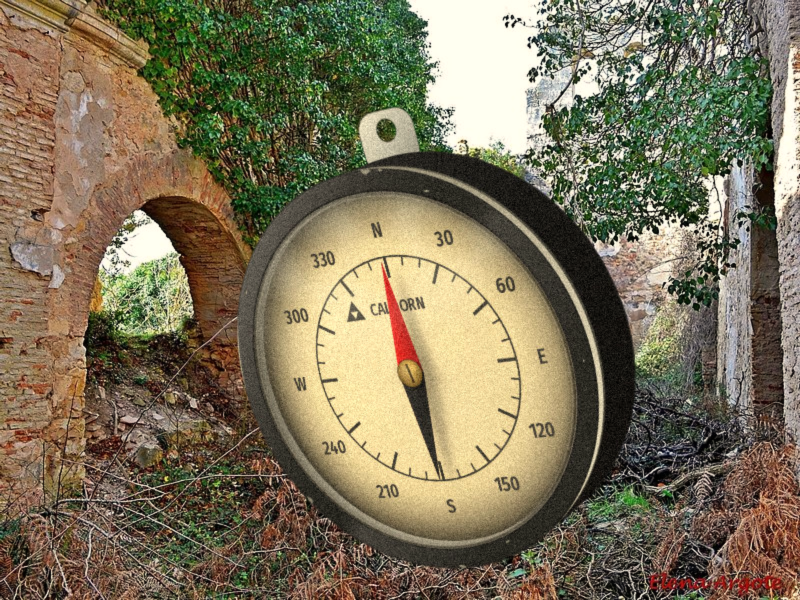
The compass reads 0 °
